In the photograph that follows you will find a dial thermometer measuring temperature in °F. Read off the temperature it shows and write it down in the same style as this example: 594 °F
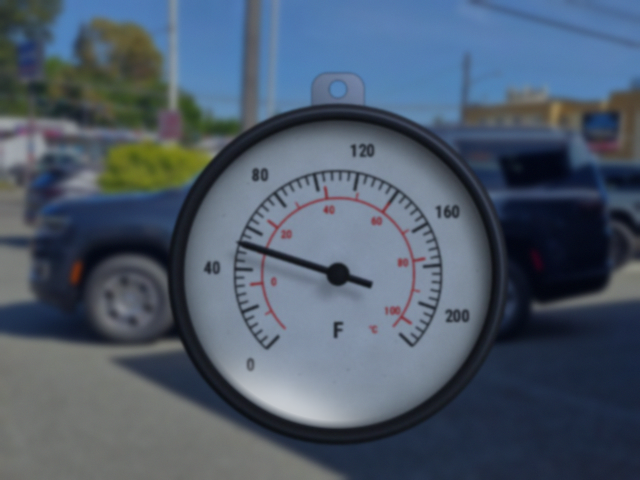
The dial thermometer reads 52 °F
